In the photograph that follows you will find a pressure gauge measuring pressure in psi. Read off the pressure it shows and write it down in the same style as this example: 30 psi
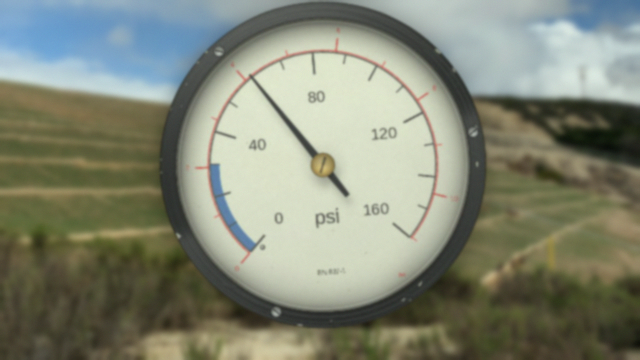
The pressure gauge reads 60 psi
